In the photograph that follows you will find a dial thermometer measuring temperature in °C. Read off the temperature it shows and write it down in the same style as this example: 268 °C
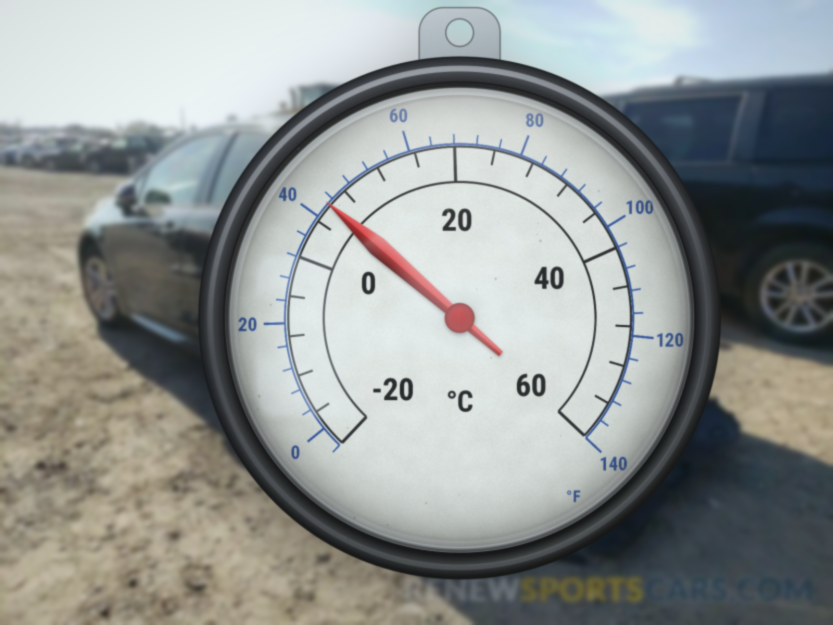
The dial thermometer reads 6 °C
